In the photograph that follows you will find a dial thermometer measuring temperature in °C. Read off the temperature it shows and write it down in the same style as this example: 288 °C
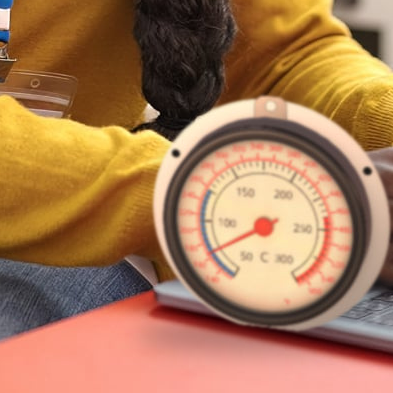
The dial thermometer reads 75 °C
